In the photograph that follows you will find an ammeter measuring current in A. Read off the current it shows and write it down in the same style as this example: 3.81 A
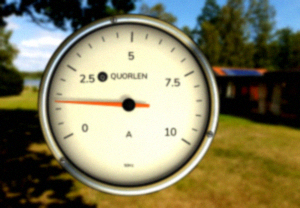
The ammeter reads 1.25 A
